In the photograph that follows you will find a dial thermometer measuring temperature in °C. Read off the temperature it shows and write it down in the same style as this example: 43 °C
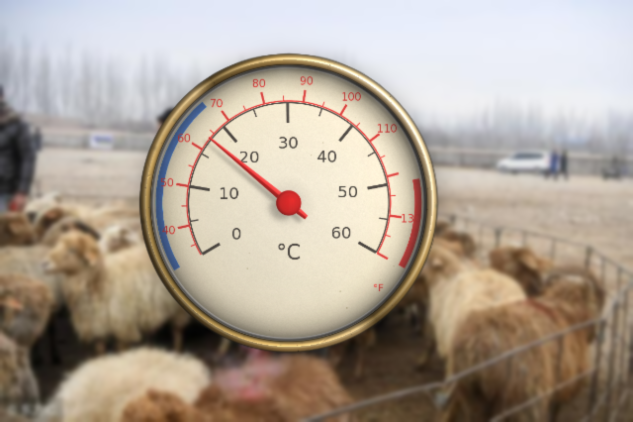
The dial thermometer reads 17.5 °C
